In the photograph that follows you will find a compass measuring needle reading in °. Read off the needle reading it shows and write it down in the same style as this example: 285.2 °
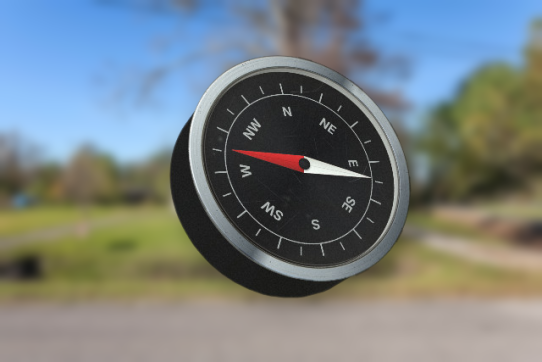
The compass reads 285 °
